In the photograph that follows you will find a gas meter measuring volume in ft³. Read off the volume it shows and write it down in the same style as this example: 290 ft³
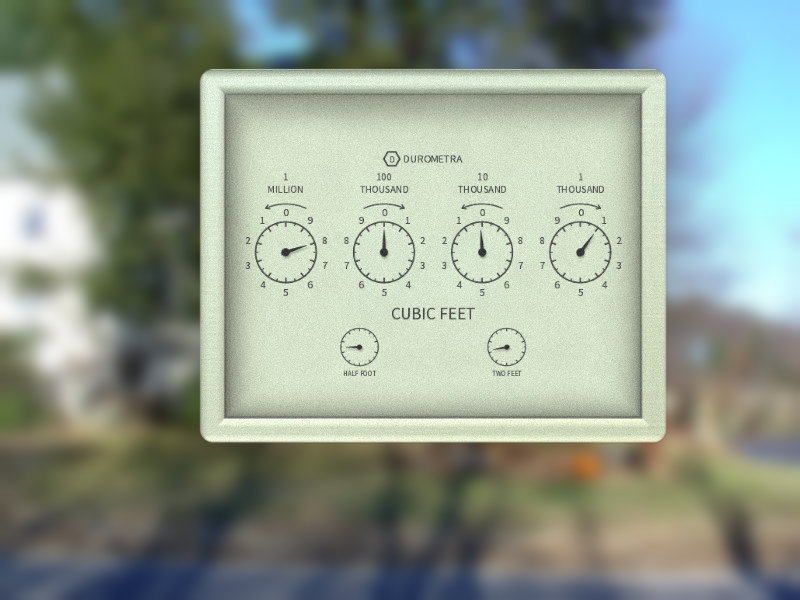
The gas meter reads 800100 ft³
